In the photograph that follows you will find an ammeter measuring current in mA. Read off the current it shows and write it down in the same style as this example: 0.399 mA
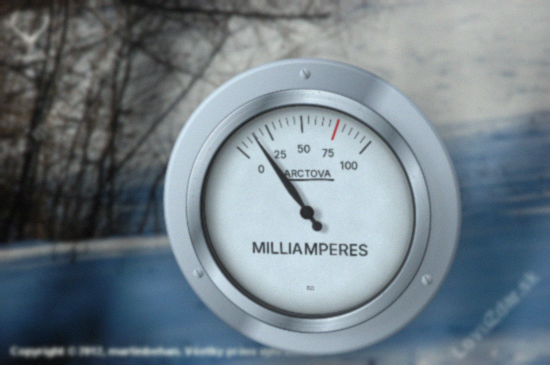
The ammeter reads 15 mA
